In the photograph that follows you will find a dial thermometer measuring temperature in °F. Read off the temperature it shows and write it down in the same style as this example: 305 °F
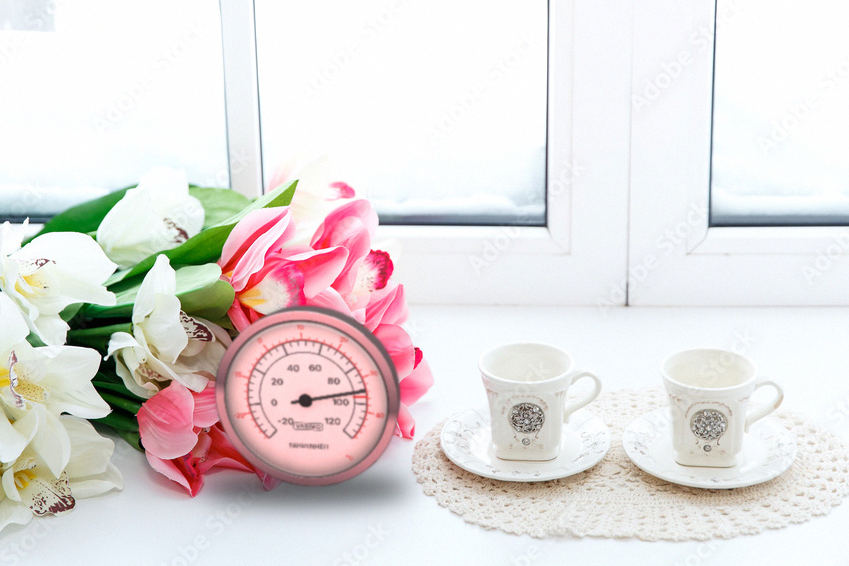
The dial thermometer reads 92 °F
